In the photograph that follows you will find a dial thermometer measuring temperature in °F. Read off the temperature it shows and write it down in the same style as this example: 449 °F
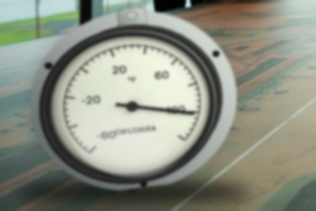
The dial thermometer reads 100 °F
